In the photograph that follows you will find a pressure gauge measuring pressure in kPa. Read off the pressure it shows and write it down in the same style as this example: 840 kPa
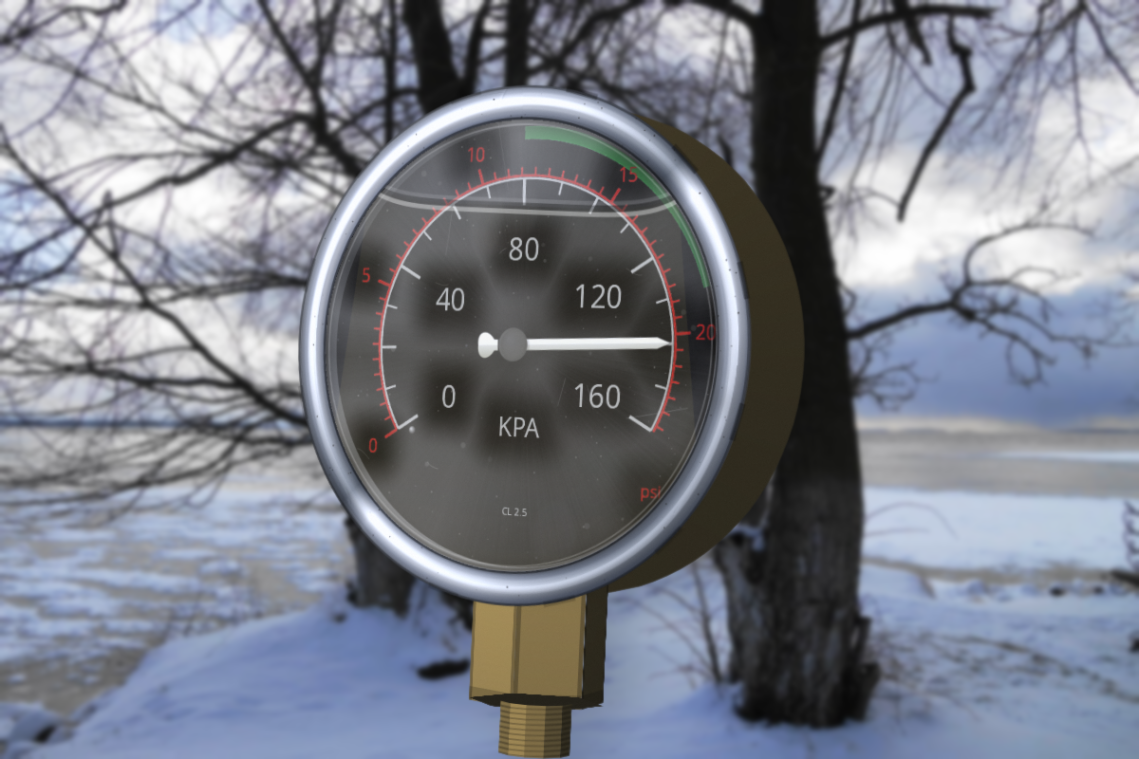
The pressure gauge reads 140 kPa
